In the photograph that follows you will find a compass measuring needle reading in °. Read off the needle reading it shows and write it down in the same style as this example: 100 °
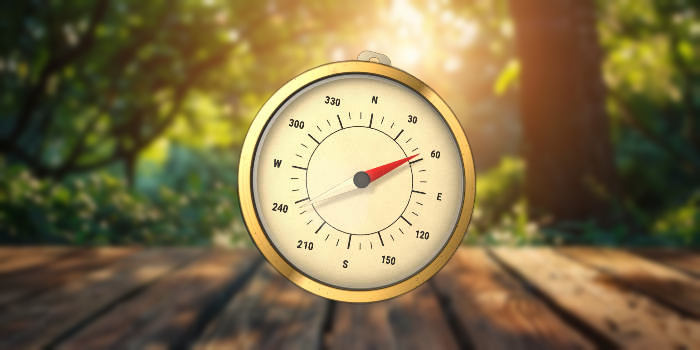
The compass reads 55 °
